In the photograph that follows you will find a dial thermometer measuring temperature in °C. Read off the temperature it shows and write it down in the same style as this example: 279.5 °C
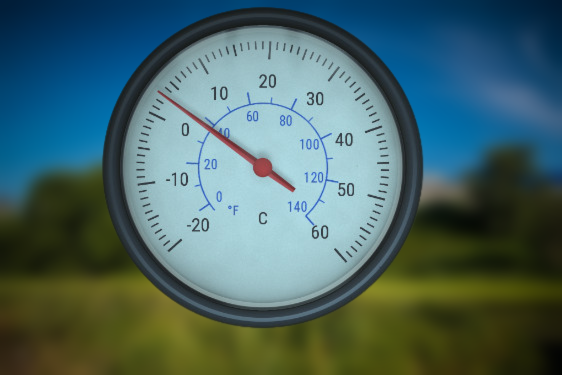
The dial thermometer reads 3 °C
